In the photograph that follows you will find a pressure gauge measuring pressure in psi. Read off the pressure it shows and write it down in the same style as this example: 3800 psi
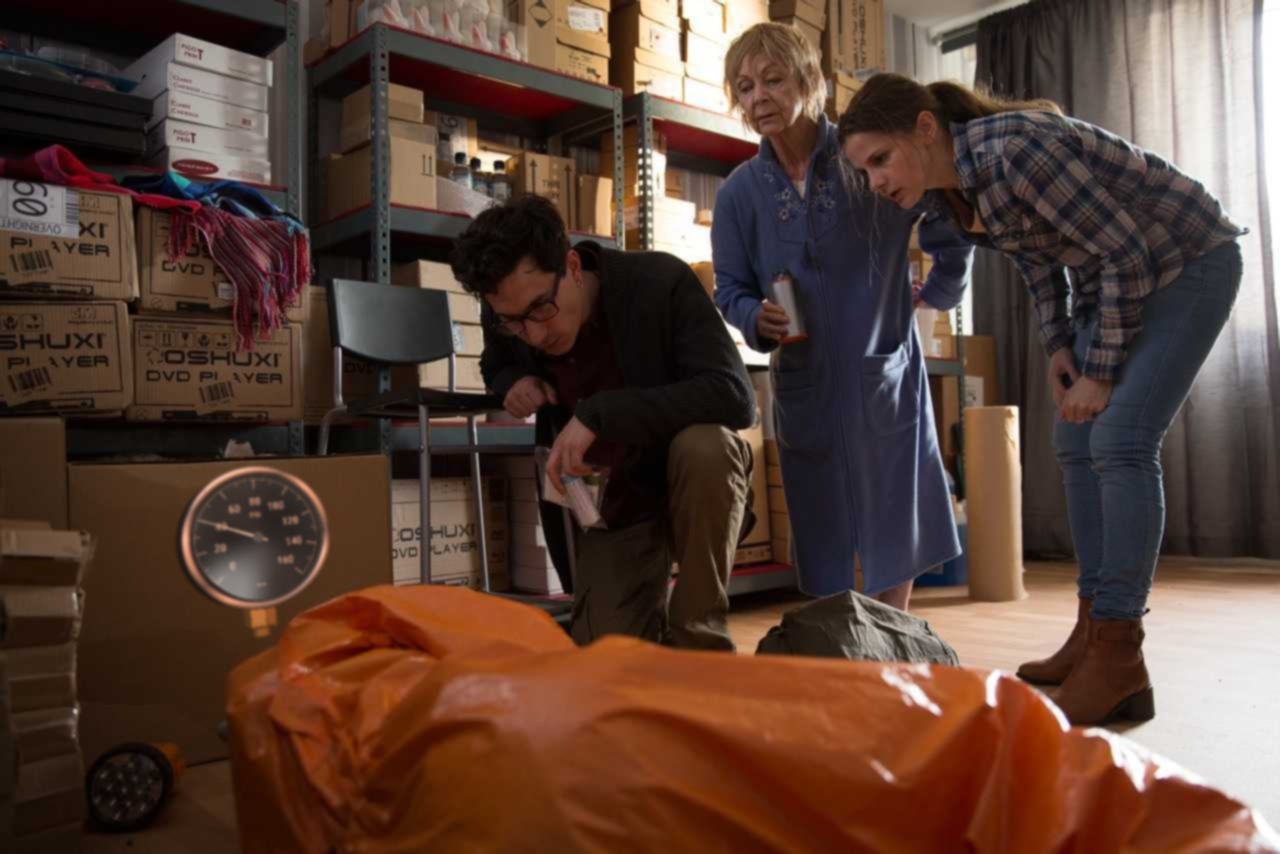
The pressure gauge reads 40 psi
